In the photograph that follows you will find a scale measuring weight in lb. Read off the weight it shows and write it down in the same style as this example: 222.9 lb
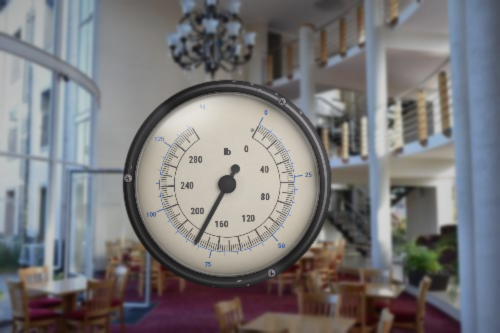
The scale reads 180 lb
